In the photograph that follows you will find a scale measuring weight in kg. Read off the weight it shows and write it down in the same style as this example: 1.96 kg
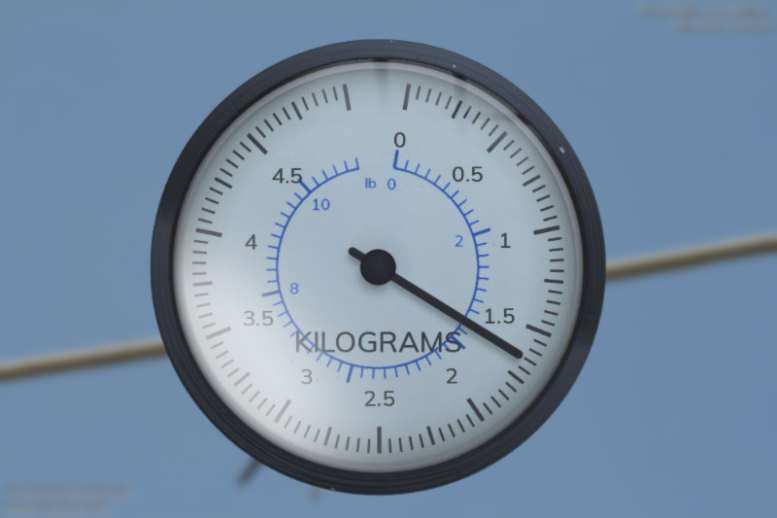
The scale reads 1.65 kg
